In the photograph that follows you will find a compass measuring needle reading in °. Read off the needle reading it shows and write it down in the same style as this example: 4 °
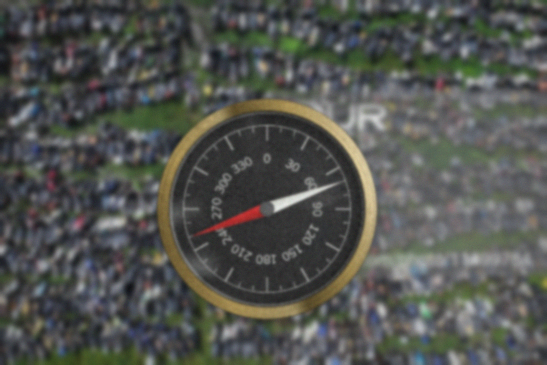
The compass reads 250 °
